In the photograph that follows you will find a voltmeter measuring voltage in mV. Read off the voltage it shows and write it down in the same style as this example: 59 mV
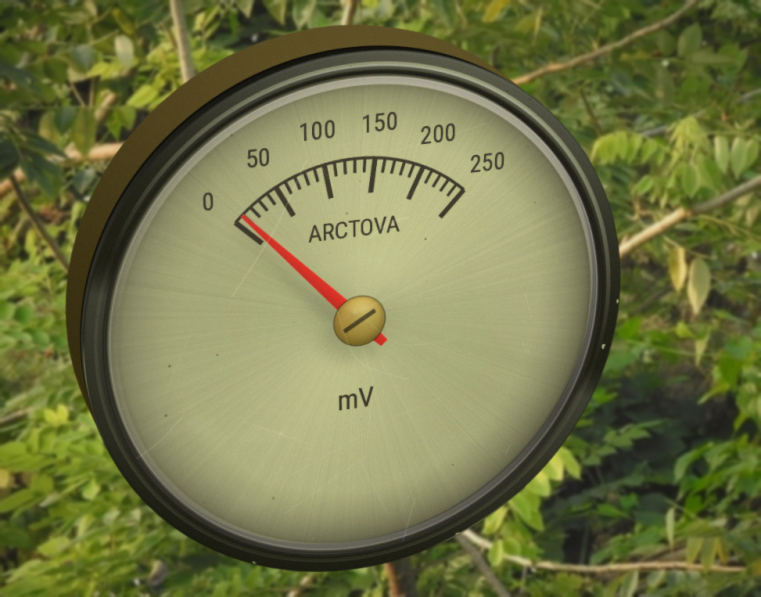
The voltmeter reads 10 mV
